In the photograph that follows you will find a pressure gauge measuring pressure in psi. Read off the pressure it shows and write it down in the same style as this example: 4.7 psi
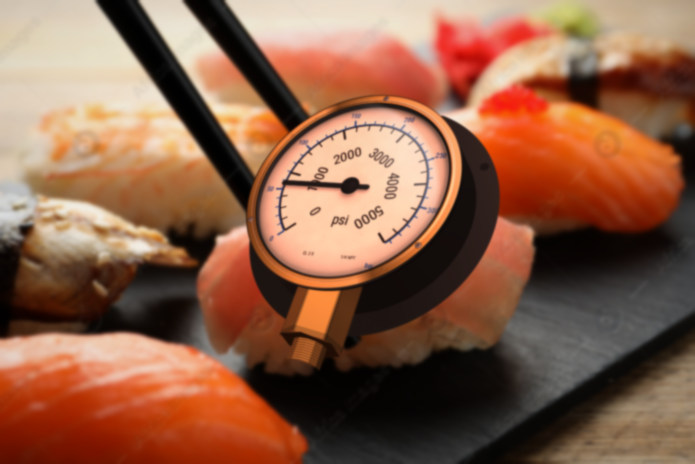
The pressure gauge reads 800 psi
